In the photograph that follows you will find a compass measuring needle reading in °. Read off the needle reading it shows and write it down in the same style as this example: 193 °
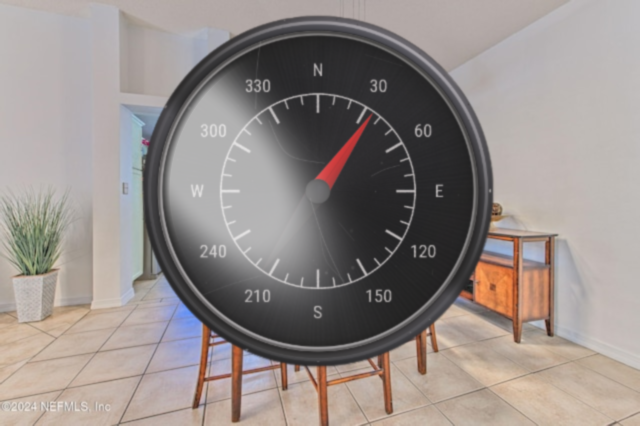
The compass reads 35 °
